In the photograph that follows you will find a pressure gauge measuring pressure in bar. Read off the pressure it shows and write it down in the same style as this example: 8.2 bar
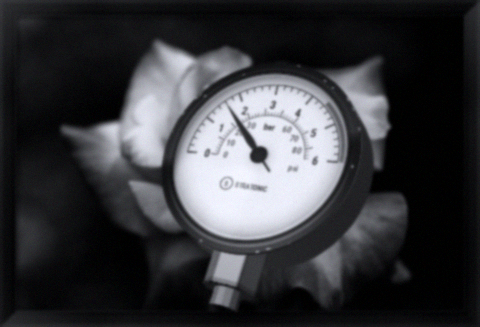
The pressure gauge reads 1.6 bar
